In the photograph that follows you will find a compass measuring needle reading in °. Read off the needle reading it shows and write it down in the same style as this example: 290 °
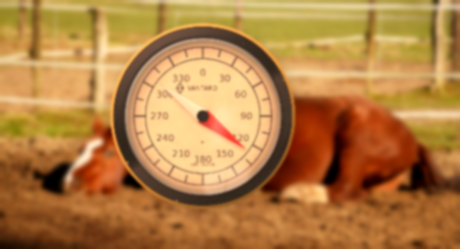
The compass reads 127.5 °
